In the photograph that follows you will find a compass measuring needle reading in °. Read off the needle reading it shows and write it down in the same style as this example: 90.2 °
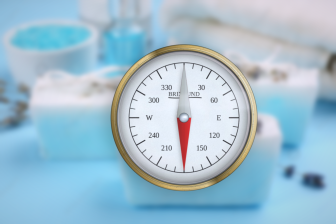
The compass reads 180 °
